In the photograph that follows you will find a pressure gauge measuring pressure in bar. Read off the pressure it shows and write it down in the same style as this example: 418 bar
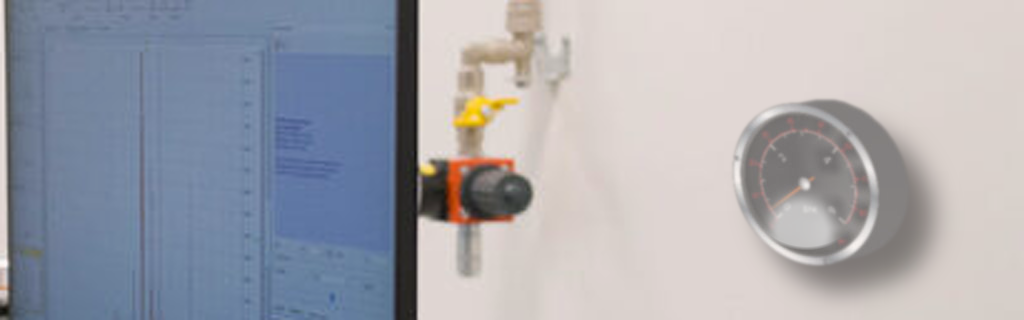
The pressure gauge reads 0.25 bar
